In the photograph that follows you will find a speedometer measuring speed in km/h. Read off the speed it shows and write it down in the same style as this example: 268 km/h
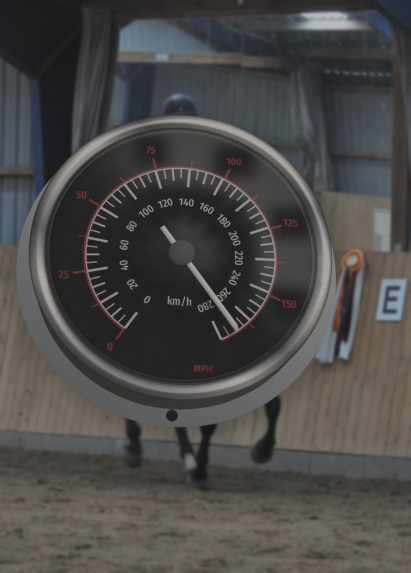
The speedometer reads 270 km/h
